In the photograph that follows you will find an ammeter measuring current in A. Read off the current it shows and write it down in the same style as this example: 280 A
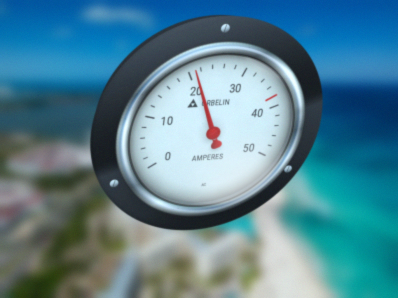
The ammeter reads 21 A
